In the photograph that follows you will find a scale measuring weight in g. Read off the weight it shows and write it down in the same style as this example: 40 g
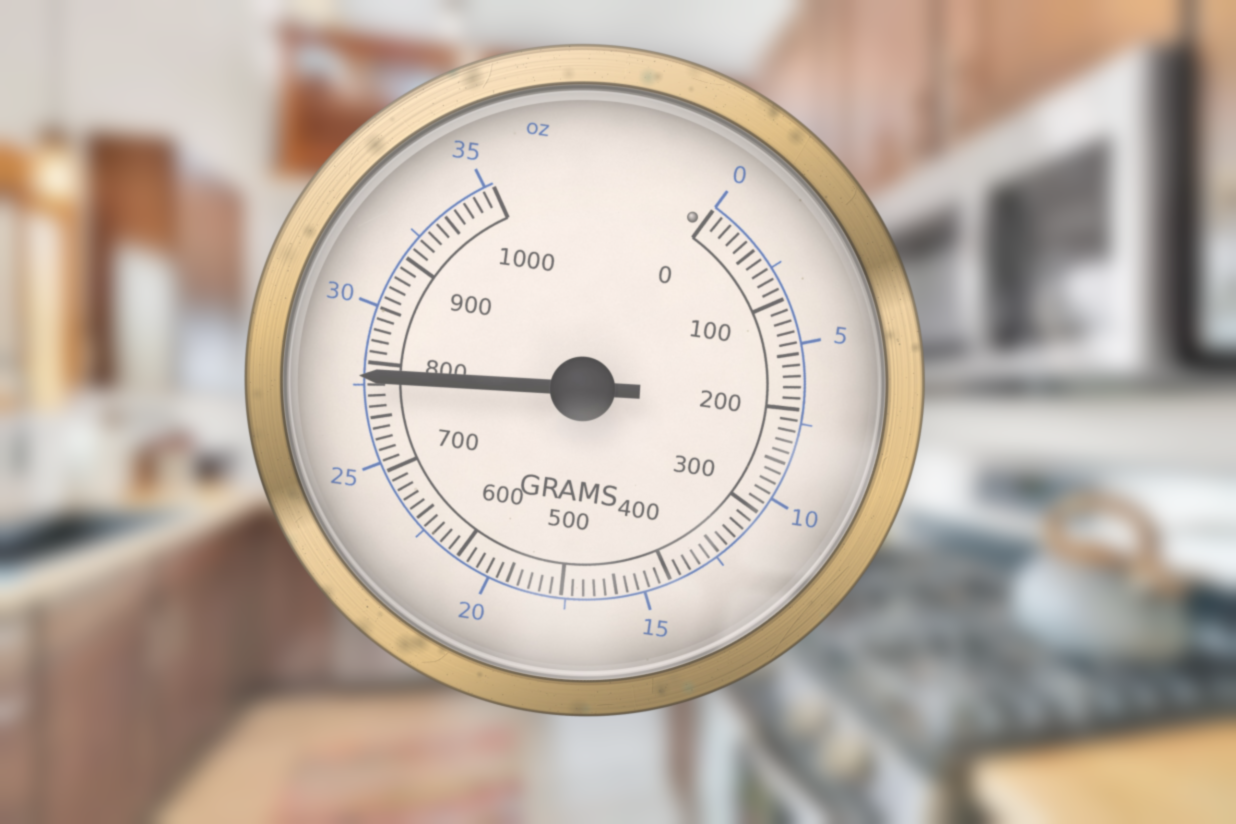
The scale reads 790 g
